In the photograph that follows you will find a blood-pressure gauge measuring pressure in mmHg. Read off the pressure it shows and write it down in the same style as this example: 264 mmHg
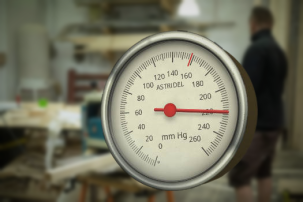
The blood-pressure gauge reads 220 mmHg
